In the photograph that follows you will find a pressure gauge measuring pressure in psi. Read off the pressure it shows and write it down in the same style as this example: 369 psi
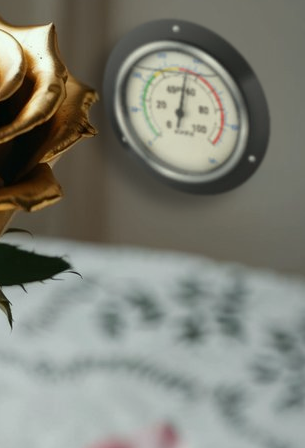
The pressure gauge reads 55 psi
